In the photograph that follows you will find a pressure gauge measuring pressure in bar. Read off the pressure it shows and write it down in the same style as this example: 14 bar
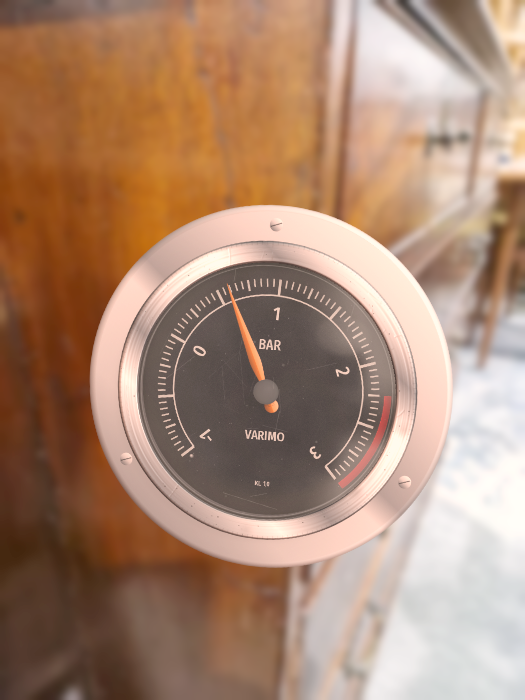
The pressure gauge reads 0.6 bar
